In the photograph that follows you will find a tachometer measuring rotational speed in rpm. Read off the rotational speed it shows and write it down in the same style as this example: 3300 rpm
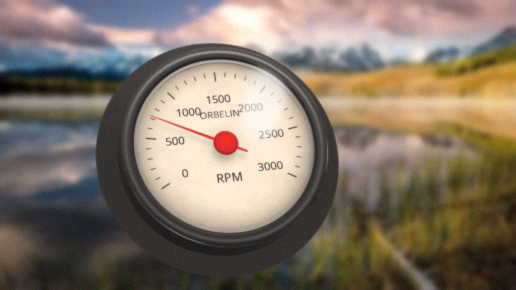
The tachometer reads 700 rpm
